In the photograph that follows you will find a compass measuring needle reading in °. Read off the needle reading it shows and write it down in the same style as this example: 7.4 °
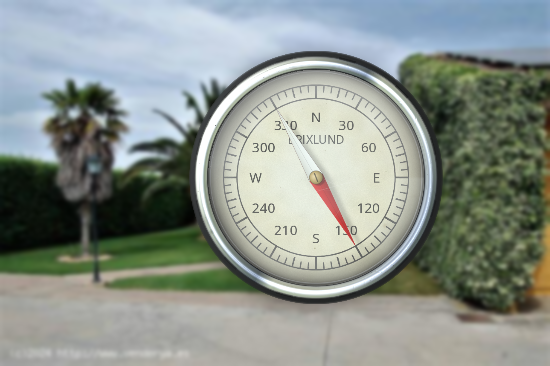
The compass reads 150 °
